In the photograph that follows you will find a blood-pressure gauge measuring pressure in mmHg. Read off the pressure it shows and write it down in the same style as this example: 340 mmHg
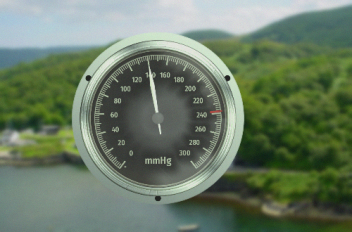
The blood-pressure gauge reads 140 mmHg
